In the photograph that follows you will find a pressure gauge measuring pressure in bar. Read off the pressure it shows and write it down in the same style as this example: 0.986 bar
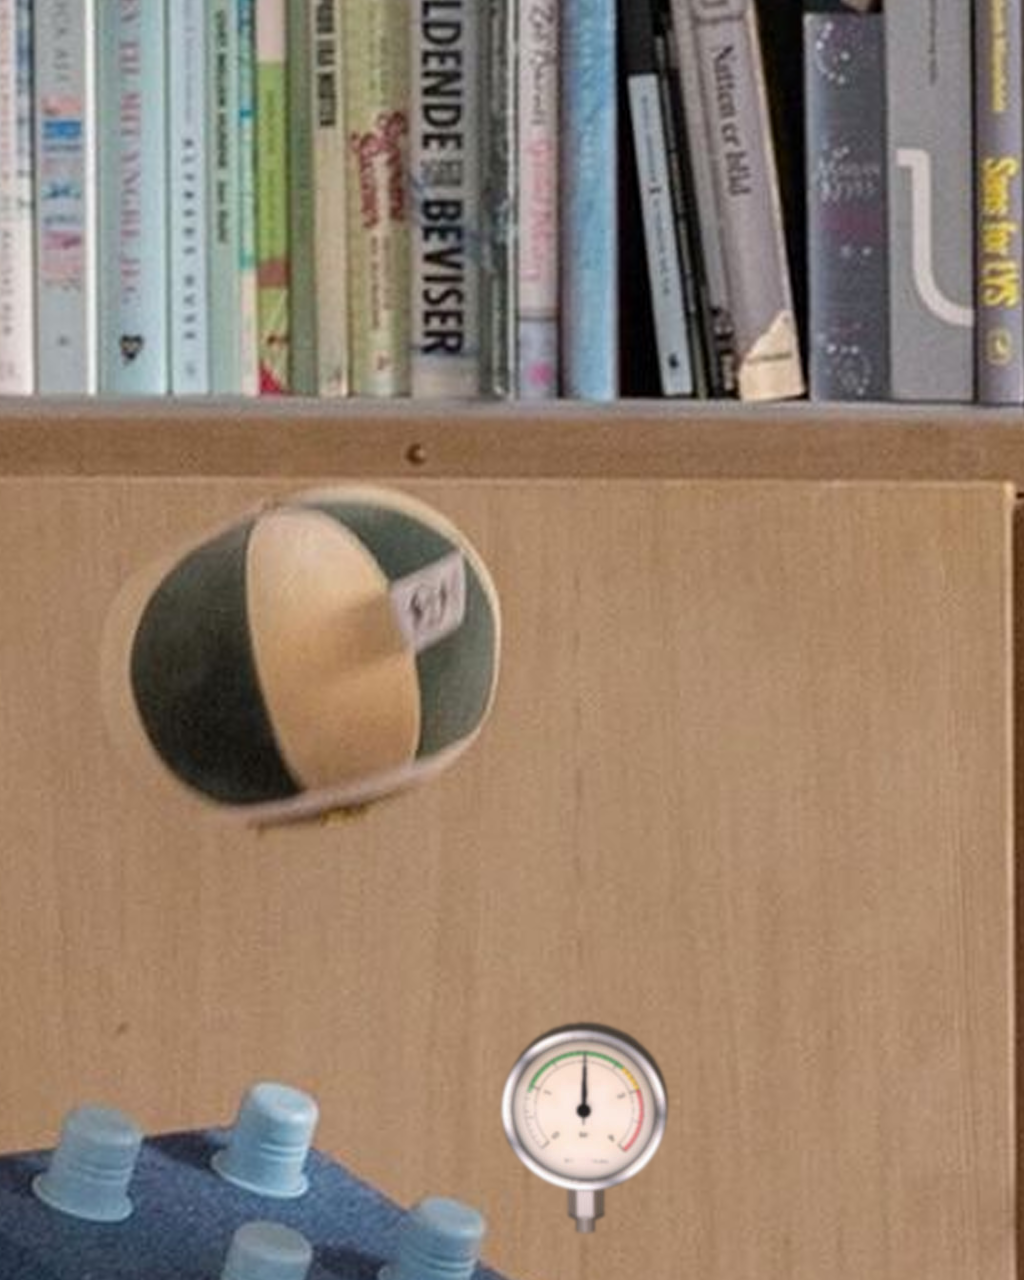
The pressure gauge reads 2 bar
